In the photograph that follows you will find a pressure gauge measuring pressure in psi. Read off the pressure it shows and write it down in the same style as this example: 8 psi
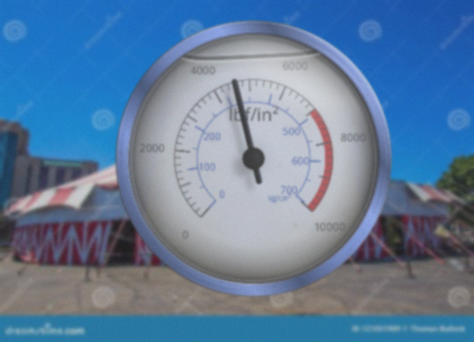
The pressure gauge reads 4600 psi
